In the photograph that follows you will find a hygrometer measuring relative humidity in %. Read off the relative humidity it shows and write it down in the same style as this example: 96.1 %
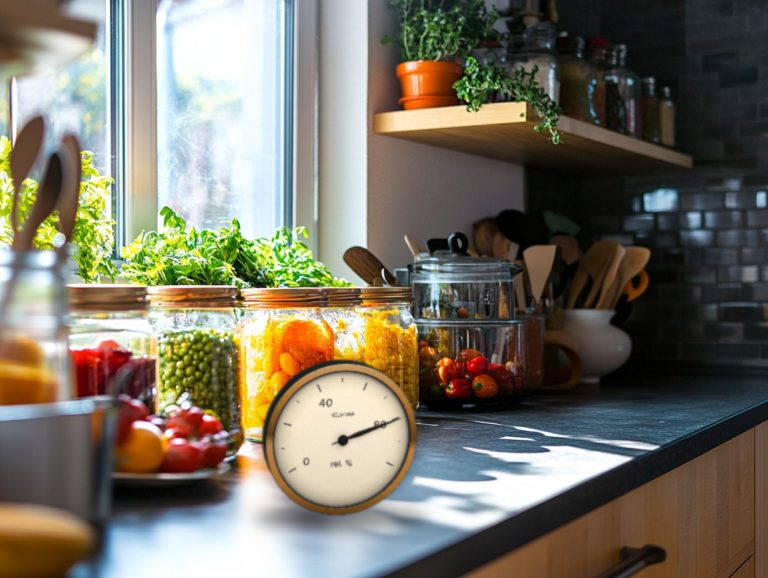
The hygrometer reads 80 %
